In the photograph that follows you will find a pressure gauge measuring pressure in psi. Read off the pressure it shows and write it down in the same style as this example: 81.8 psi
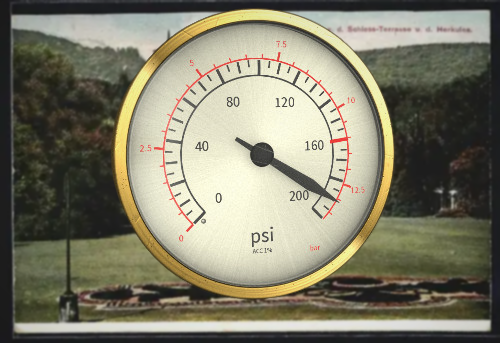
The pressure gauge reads 190 psi
